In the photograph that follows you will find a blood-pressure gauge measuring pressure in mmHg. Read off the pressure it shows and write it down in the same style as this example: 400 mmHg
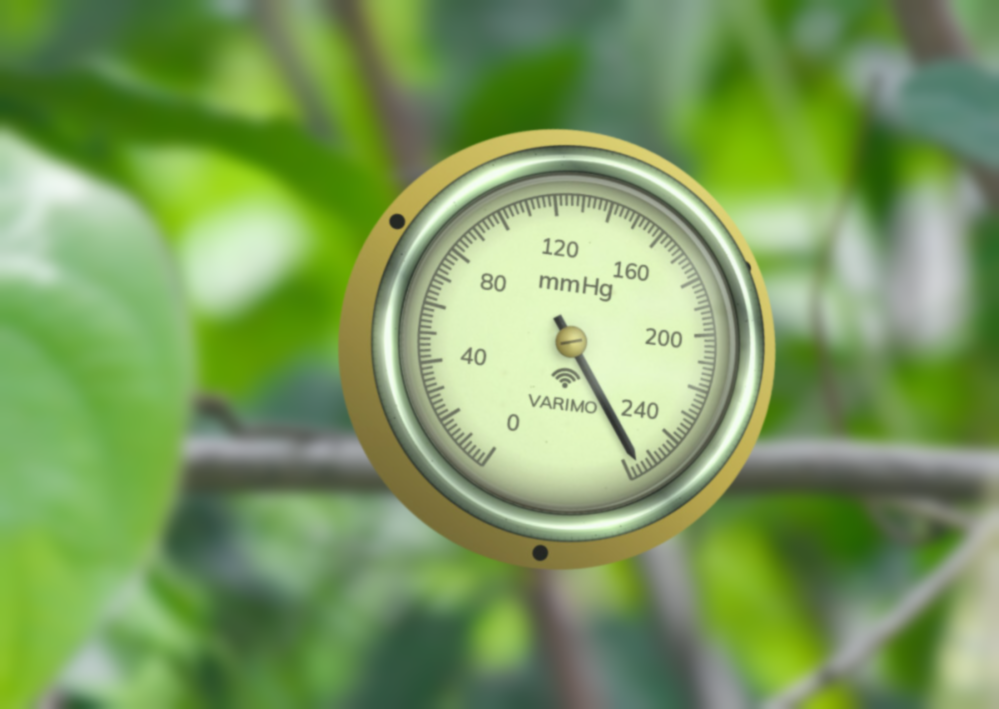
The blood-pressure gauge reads 256 mmHg
